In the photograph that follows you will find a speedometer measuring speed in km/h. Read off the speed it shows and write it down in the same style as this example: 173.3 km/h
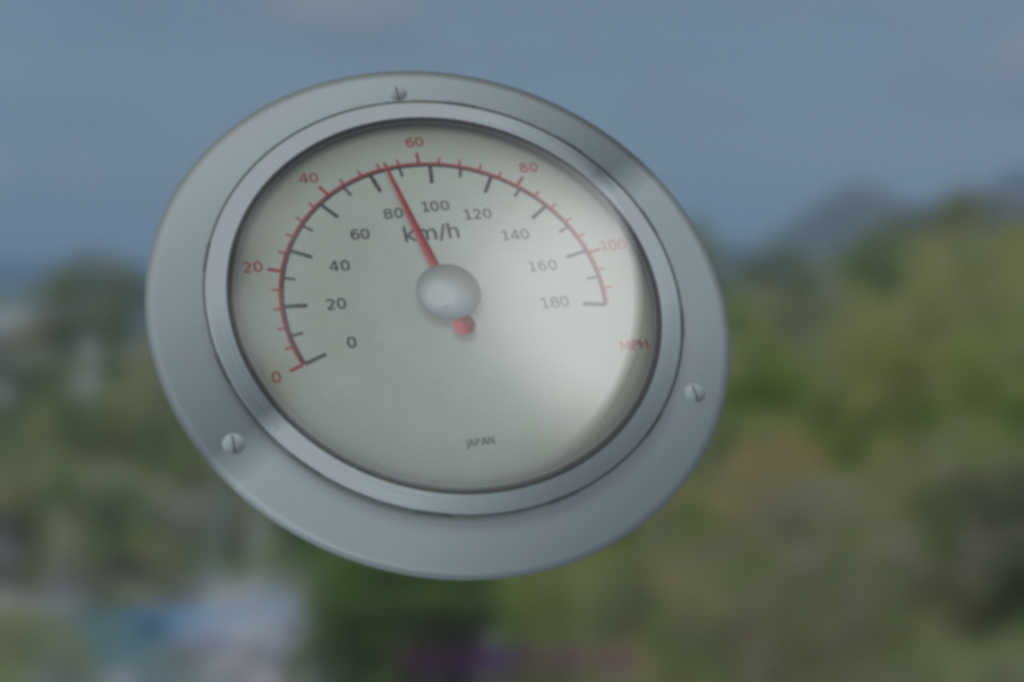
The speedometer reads 85 km/h
